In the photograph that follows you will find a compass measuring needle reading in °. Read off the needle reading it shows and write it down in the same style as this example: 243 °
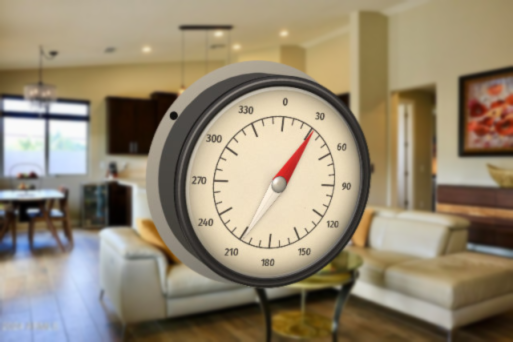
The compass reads 30 °
